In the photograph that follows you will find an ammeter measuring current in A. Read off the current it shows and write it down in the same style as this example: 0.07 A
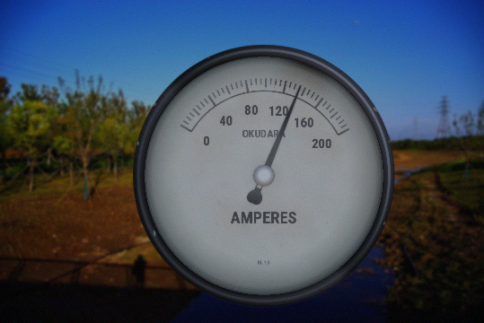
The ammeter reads 135 A
